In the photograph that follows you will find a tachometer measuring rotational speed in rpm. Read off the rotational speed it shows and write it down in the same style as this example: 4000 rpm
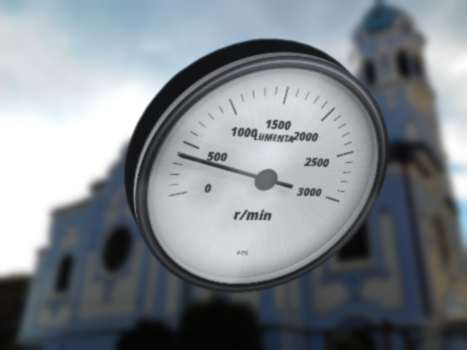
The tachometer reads 400 rpm
